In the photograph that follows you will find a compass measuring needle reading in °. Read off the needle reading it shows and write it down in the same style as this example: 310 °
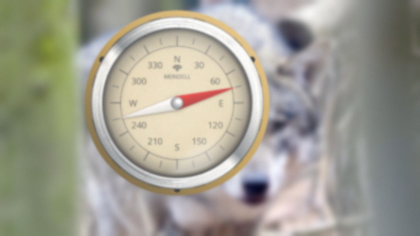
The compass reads 75 °
